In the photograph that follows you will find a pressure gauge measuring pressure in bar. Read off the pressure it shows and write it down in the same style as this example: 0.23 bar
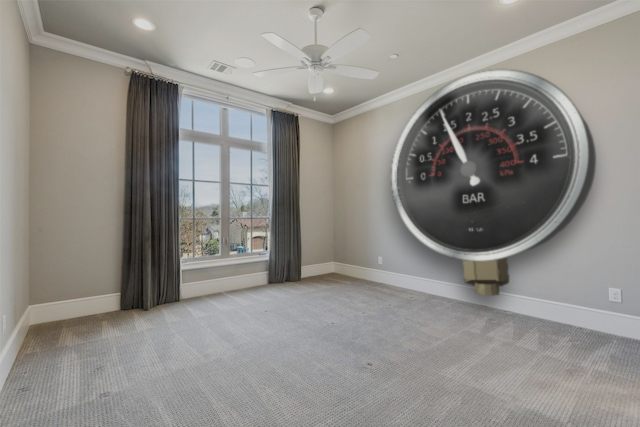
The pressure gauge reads 1.5 bar
